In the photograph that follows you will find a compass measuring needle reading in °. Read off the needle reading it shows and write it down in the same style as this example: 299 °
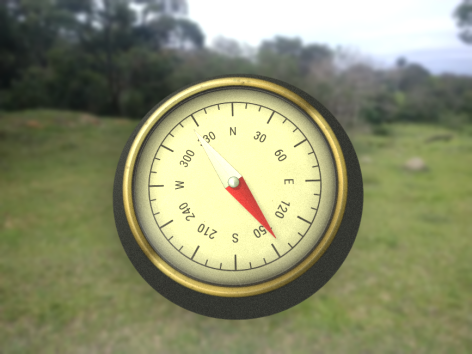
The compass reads 145 °
